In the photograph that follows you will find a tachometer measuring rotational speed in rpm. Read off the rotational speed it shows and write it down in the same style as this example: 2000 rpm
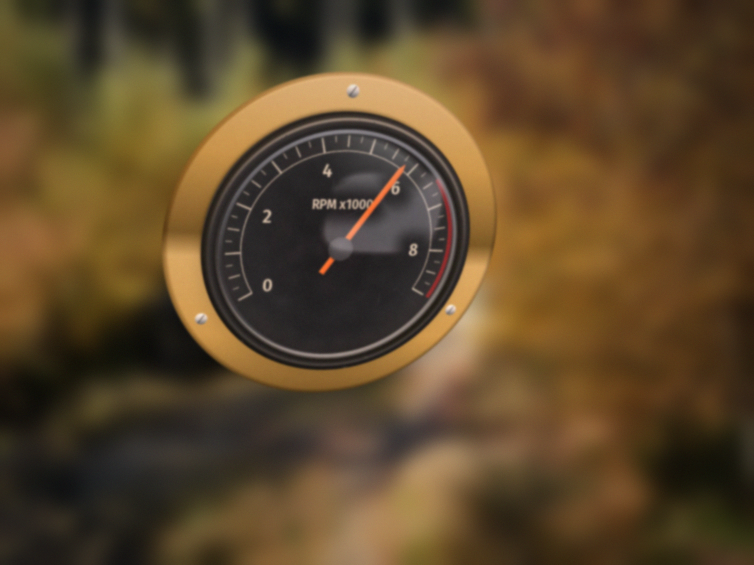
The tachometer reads 5750 rpm
